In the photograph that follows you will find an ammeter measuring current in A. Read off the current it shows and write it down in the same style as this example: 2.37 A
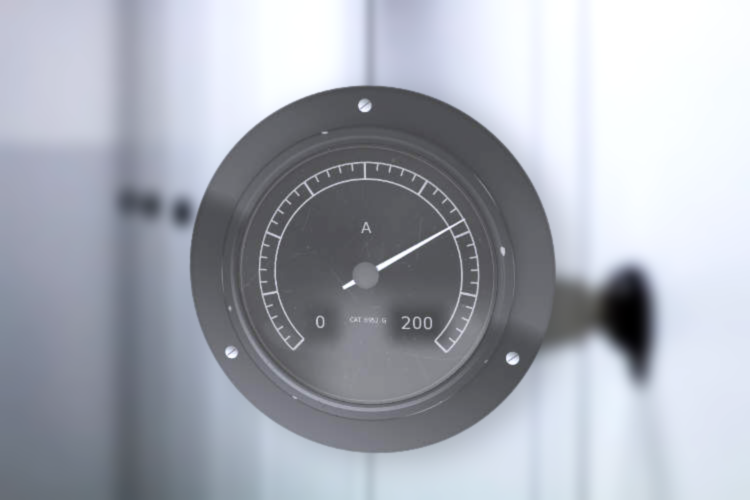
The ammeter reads 145 A
